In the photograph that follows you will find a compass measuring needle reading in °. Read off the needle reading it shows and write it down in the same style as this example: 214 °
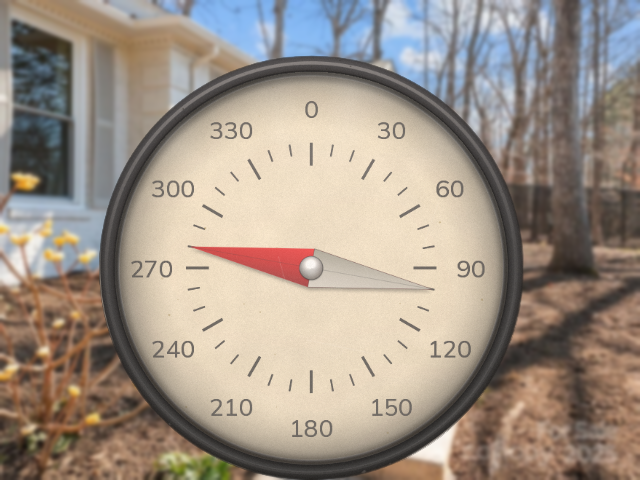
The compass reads 280 °
